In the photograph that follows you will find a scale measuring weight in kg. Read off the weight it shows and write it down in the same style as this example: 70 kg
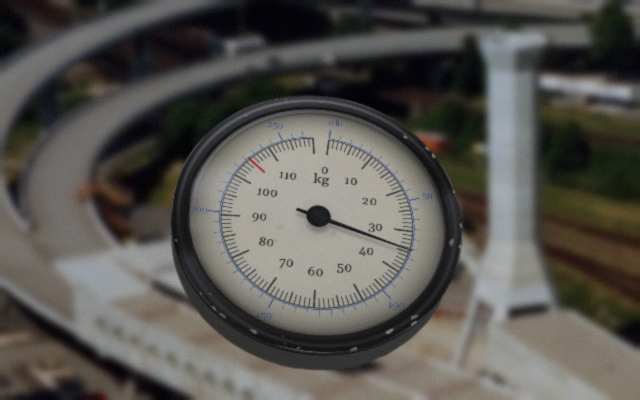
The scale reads 35 kg
